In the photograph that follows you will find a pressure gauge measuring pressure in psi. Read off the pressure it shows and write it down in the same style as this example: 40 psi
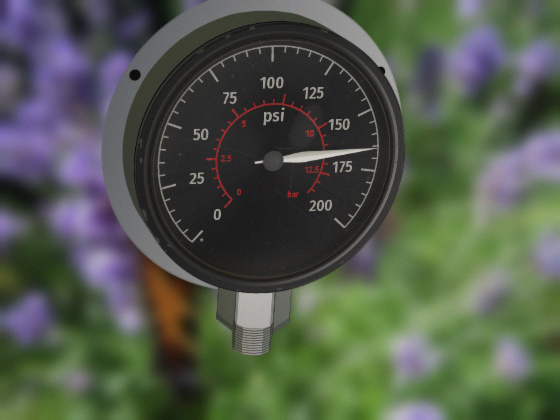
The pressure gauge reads 165 psi
